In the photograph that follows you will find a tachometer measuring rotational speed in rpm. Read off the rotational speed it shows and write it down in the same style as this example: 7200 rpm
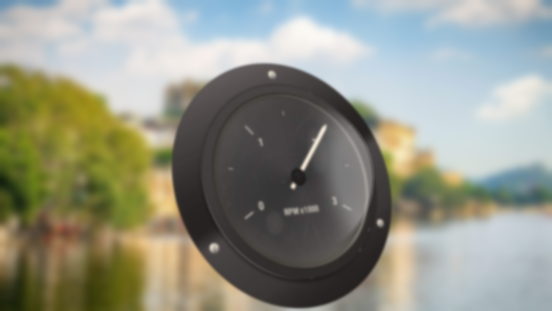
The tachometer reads 2000 rpm
